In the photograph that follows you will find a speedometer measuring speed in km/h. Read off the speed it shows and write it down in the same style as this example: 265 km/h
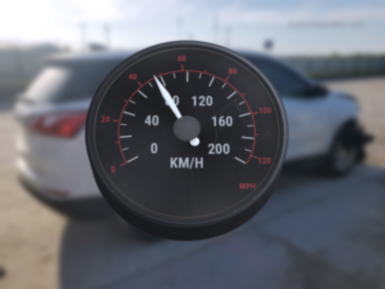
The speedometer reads 75 km/h
